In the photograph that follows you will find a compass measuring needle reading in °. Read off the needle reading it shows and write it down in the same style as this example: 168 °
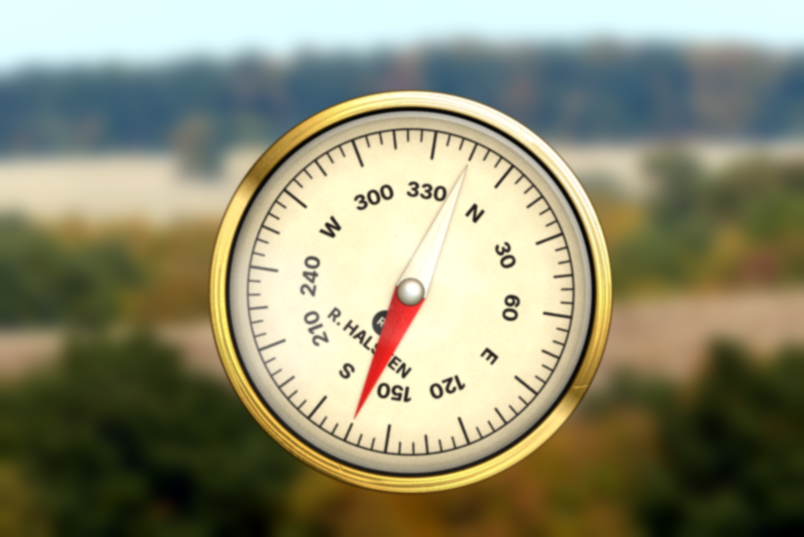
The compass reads 165 °
